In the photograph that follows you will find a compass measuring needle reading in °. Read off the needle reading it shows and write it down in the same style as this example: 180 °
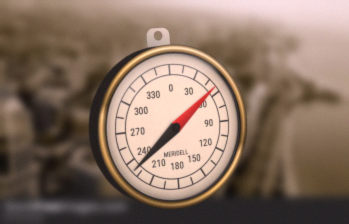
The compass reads 52.5 °
